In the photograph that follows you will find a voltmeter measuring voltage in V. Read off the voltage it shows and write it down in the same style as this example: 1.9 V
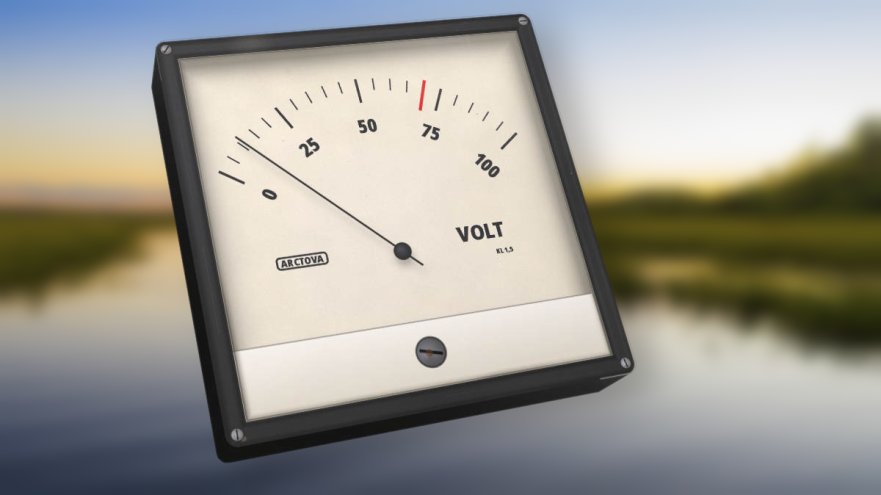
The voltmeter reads 10 V
